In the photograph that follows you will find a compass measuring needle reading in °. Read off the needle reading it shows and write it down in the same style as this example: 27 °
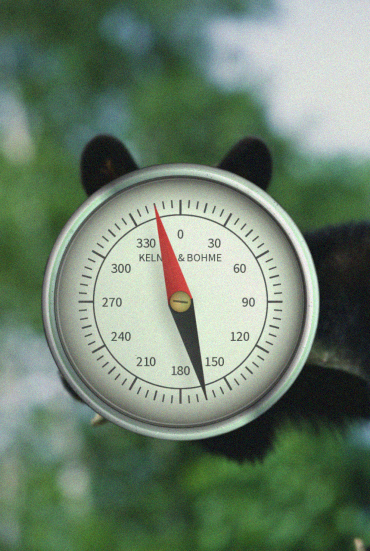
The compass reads 345 °
